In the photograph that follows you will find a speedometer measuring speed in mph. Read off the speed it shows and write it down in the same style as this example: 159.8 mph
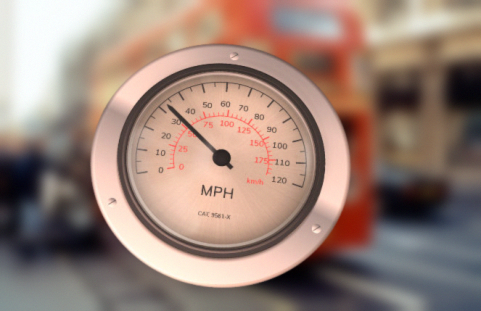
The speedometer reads 32.5 mph
